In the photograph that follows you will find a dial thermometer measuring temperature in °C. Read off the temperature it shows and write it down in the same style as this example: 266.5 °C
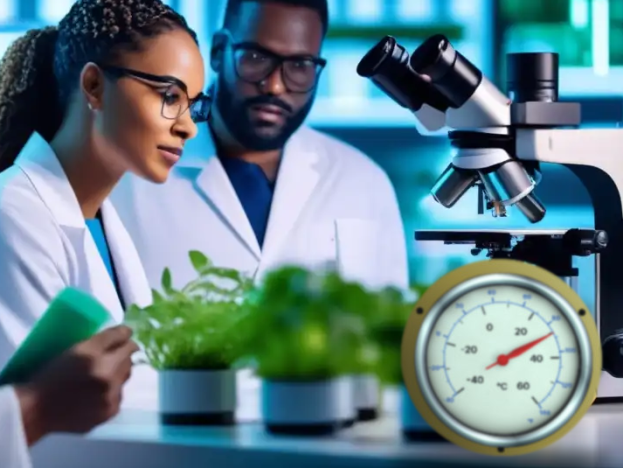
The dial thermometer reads 30 °C
